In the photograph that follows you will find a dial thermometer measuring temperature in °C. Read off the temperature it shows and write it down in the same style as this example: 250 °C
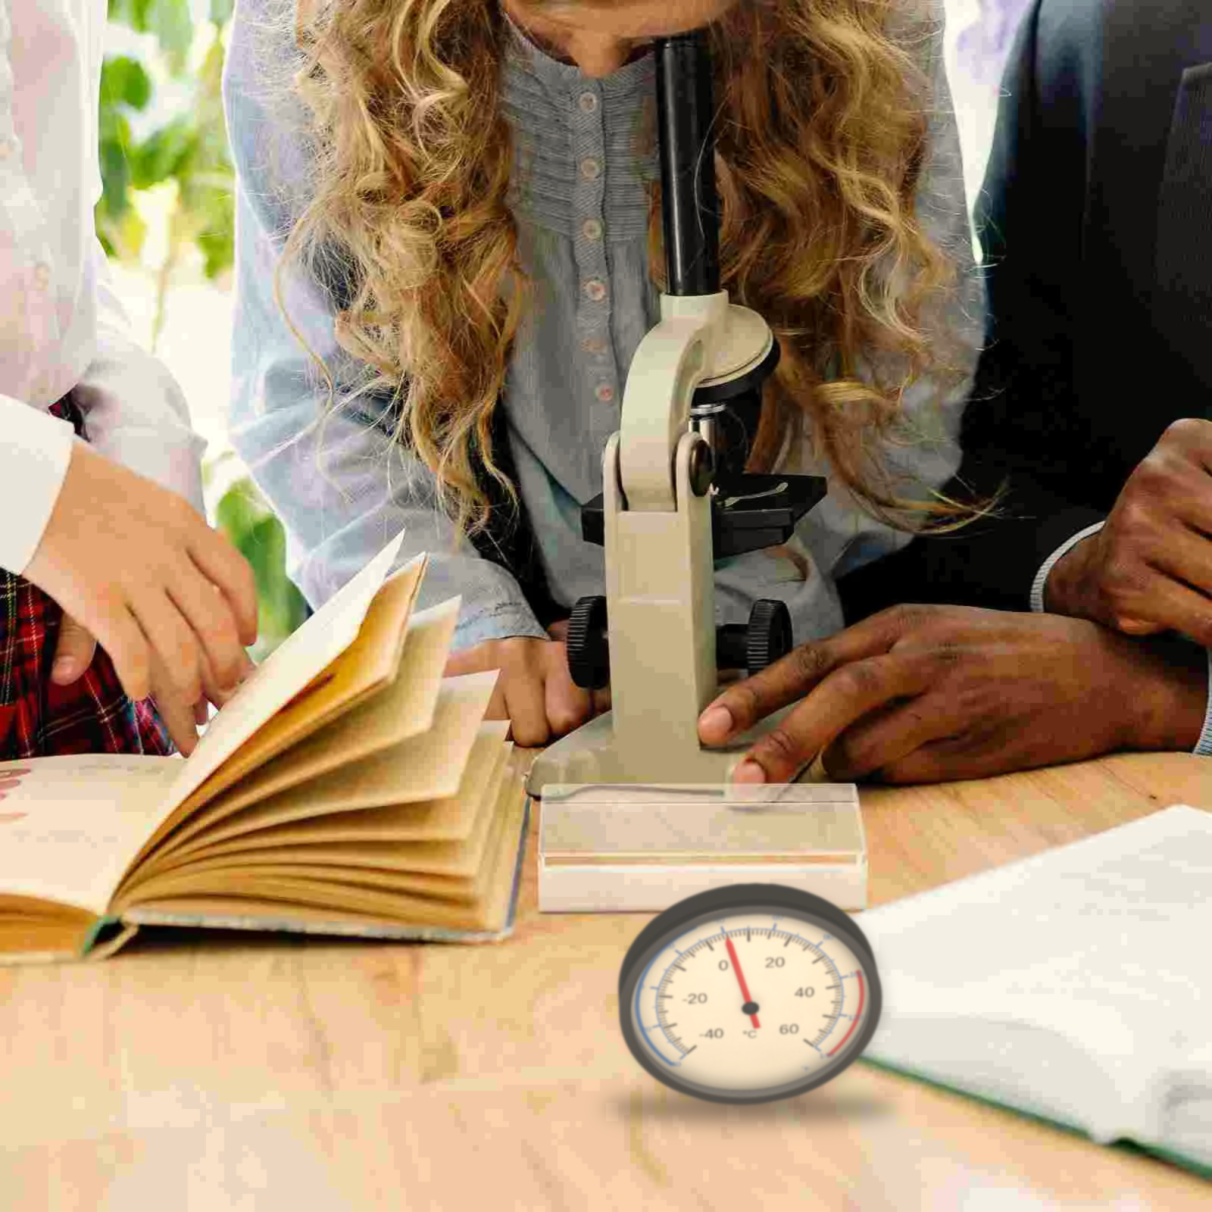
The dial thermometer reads 5 °C
